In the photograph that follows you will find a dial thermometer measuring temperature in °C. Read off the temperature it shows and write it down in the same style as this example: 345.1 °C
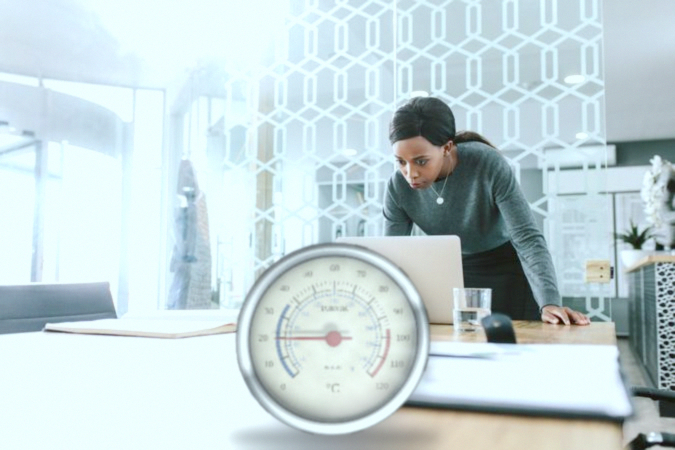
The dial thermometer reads 20 °C
